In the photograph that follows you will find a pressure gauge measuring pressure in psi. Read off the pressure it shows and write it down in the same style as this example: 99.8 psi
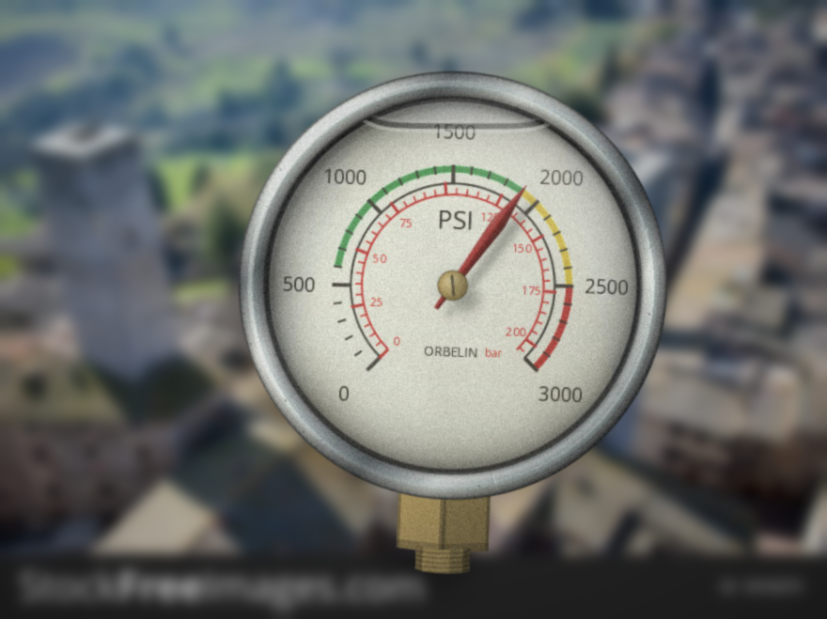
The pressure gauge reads 1900 psi
